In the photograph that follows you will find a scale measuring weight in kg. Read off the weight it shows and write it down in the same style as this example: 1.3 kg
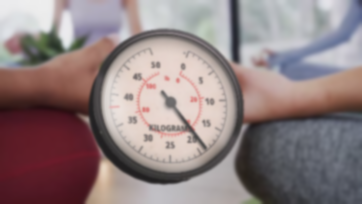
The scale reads 19 kg
